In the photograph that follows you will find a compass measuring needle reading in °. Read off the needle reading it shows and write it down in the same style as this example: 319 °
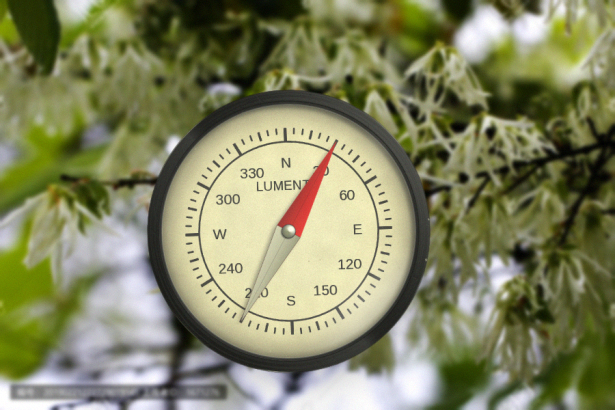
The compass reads 30 °
